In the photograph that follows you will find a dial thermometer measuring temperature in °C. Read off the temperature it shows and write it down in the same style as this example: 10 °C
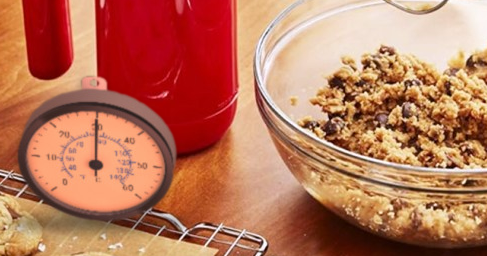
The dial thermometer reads 30 °C
